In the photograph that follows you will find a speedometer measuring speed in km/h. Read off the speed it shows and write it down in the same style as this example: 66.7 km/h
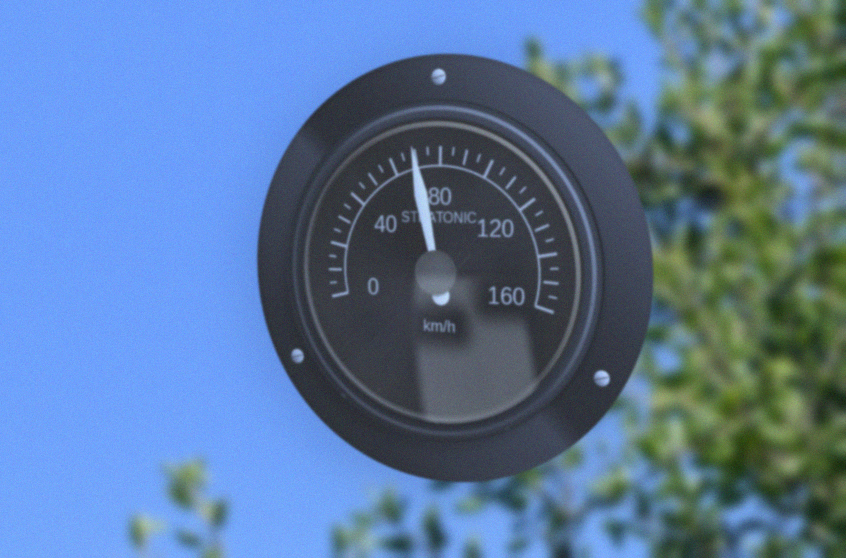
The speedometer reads 70 km/h
